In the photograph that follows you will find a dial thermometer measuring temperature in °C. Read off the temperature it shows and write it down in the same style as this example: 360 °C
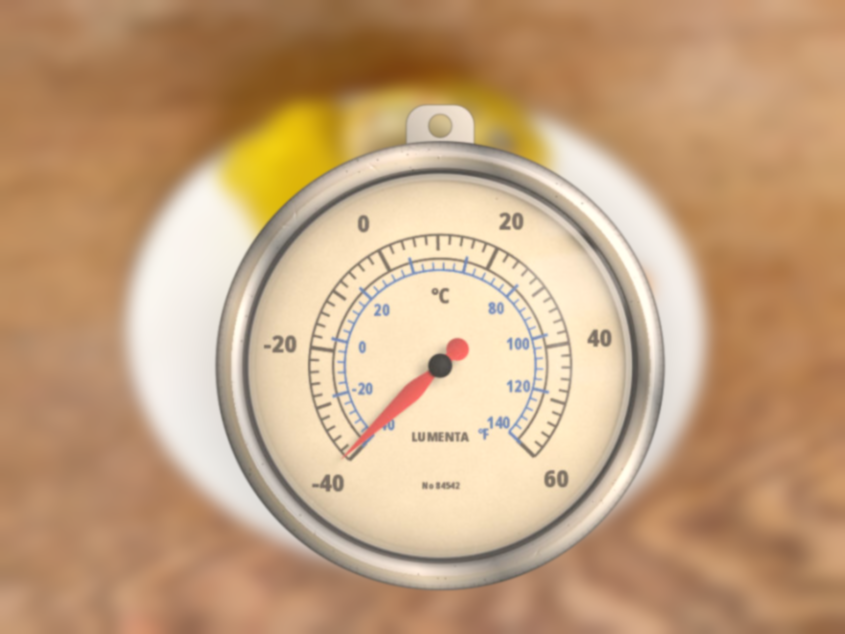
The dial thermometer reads -39 °C
